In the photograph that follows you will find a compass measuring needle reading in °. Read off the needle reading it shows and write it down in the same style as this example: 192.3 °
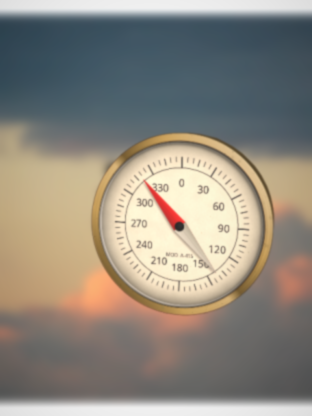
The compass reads 320 °
